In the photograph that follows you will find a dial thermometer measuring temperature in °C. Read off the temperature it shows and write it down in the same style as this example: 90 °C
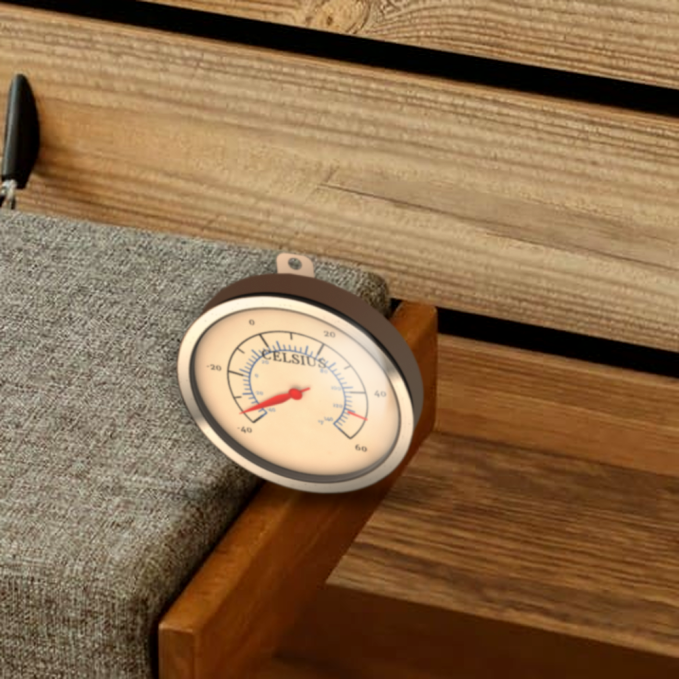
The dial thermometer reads -35 °C
